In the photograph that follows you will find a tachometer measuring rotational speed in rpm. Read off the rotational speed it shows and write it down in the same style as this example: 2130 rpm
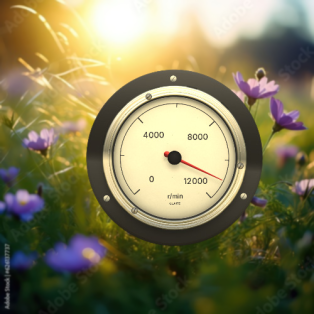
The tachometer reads 11000 rpm
